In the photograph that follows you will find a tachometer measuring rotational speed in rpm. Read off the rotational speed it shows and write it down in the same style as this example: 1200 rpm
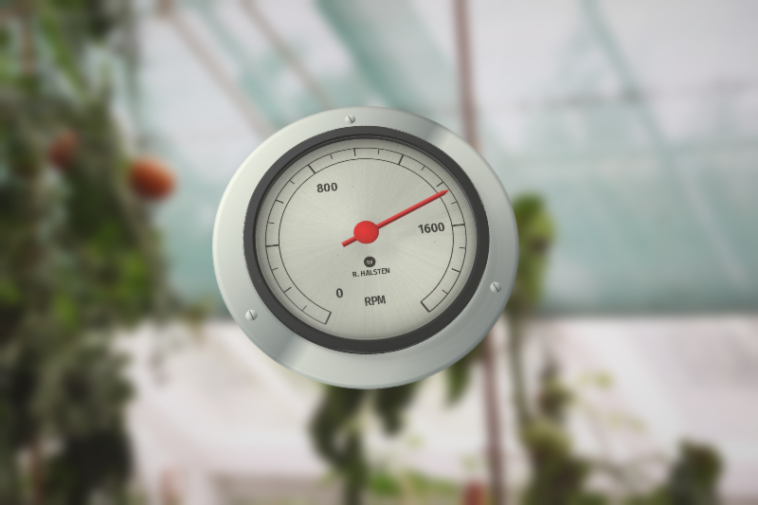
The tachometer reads 1450 rpm
